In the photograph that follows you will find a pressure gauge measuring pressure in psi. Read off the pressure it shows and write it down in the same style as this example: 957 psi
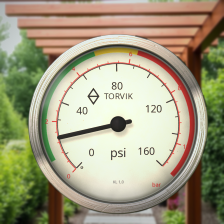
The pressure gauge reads 20 psi
